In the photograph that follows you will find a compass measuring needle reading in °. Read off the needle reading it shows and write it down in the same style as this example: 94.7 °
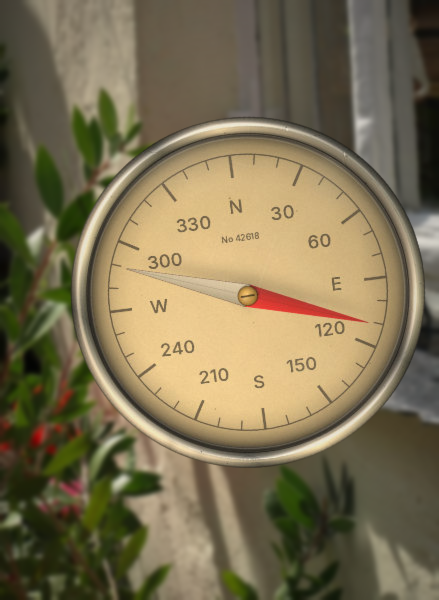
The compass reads 110 °
